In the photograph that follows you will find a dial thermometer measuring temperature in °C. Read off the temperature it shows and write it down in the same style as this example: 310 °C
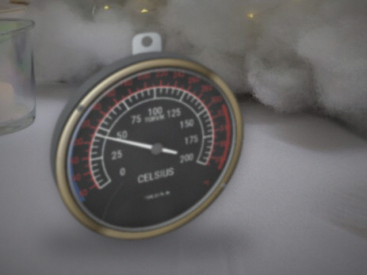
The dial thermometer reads 45 °C
